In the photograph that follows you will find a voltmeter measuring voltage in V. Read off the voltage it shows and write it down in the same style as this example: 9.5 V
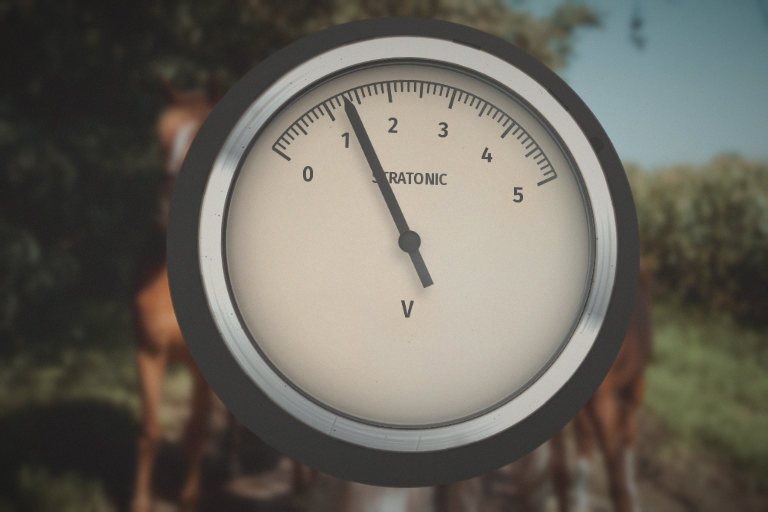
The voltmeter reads 1.3 V
